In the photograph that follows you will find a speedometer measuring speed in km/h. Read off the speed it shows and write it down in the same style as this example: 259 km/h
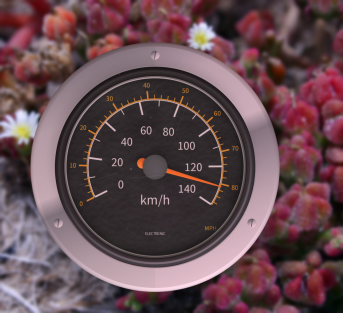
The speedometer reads 130 km/h
